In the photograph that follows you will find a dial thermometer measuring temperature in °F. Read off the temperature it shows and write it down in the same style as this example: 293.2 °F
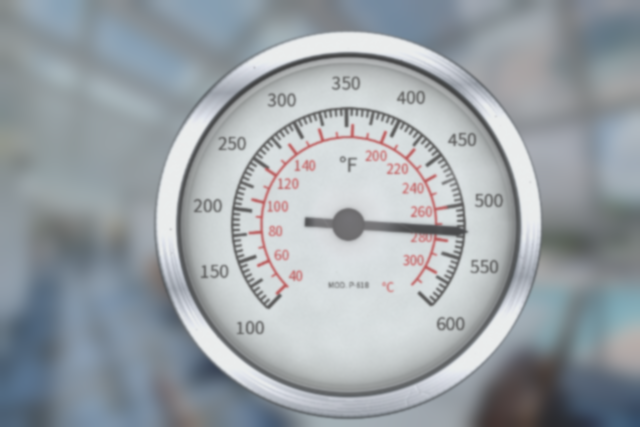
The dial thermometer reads 525 °F
